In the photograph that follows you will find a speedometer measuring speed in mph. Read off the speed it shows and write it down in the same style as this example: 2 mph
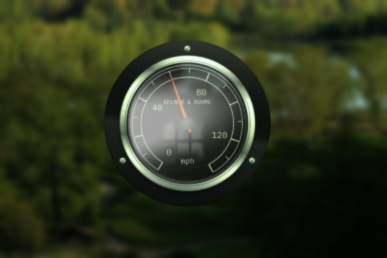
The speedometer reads 60 mph
